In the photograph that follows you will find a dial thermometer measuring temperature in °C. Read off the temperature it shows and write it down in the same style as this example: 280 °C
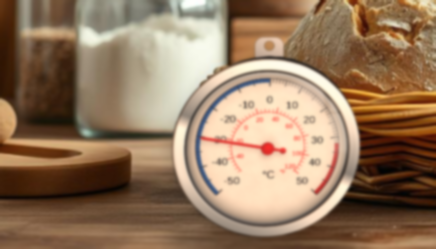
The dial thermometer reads -30 °C
